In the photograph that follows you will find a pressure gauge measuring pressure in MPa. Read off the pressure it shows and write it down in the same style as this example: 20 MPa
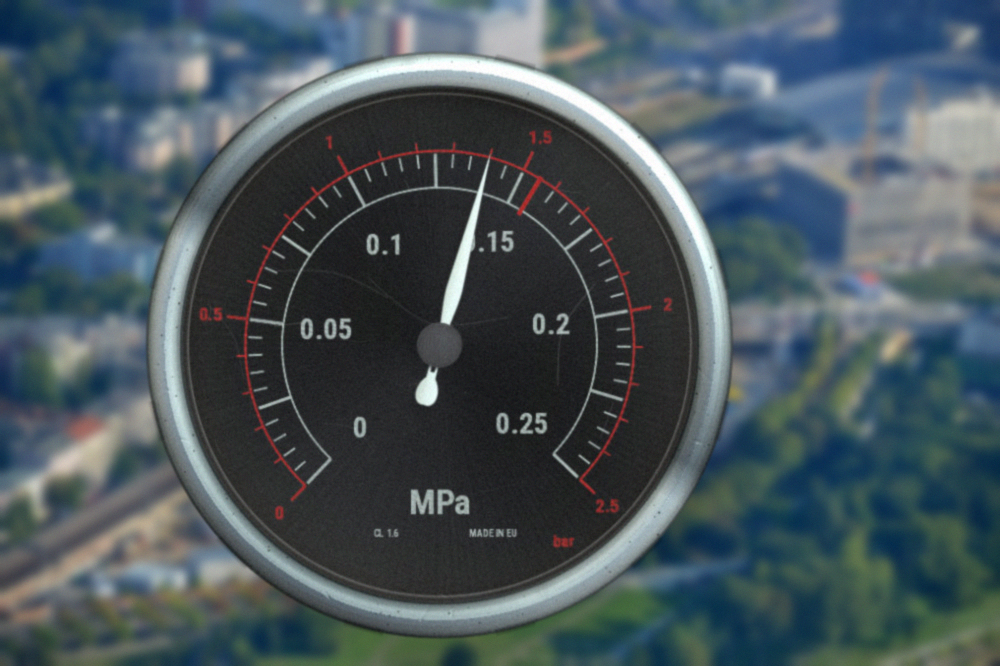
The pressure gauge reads 0.14 MPa
